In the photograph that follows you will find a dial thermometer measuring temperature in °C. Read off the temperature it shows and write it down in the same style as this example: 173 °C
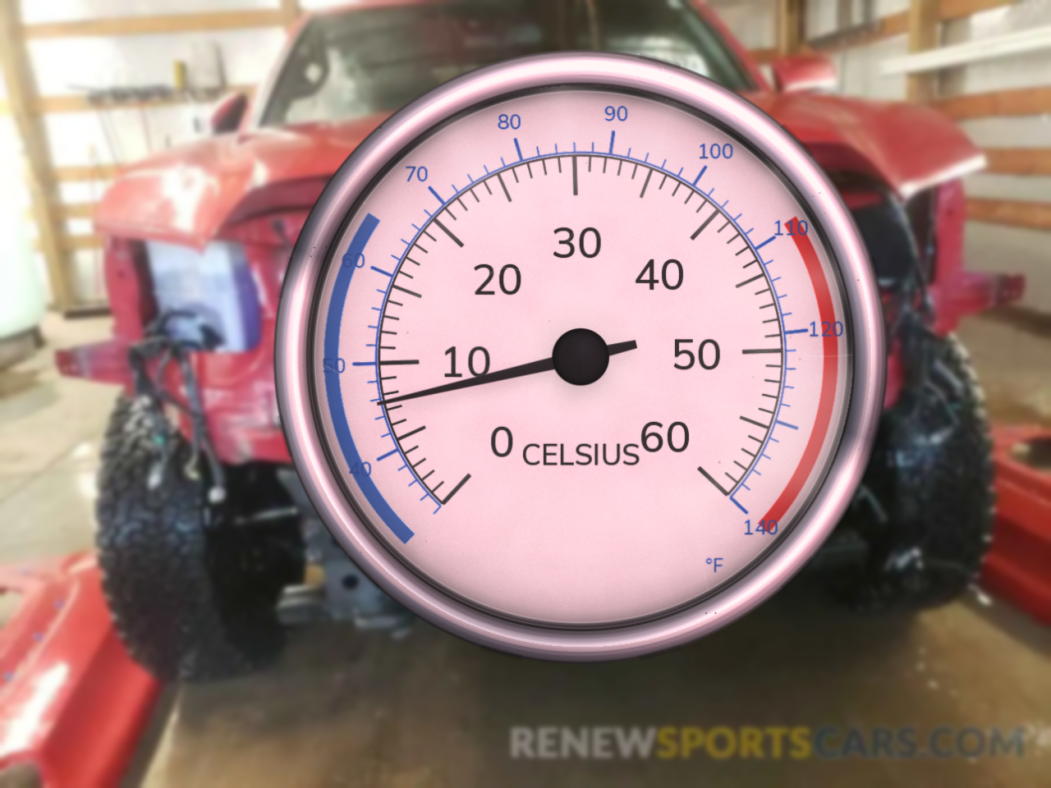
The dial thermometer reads 7.5 °C
